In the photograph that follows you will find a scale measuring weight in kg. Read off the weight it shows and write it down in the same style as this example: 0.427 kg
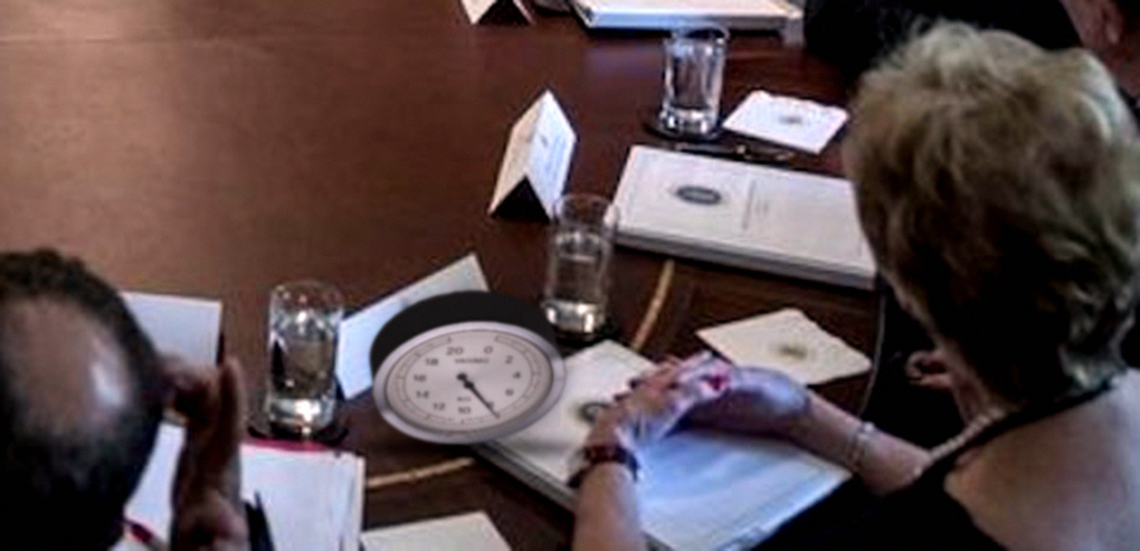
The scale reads 8 kg
